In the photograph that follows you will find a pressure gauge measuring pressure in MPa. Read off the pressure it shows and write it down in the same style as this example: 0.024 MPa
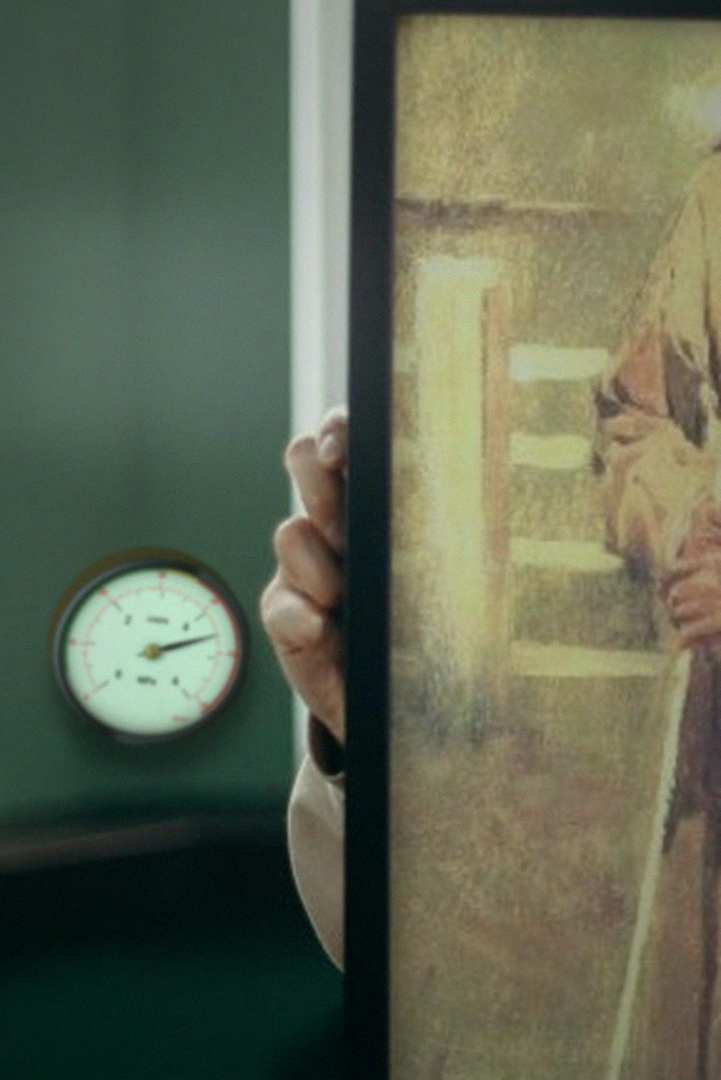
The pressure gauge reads 4.5 MPa
